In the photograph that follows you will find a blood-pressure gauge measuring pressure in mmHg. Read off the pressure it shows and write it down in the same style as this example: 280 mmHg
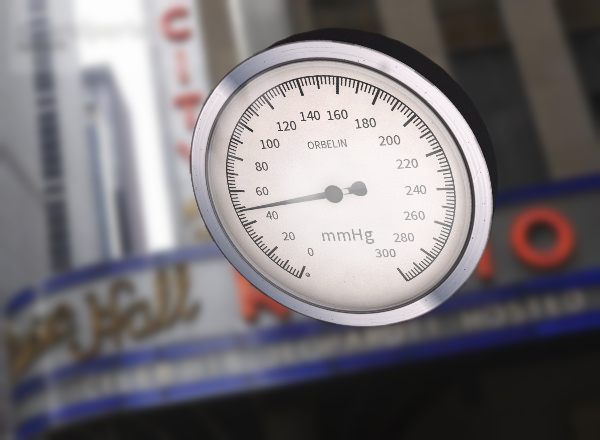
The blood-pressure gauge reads 50 mmHg
